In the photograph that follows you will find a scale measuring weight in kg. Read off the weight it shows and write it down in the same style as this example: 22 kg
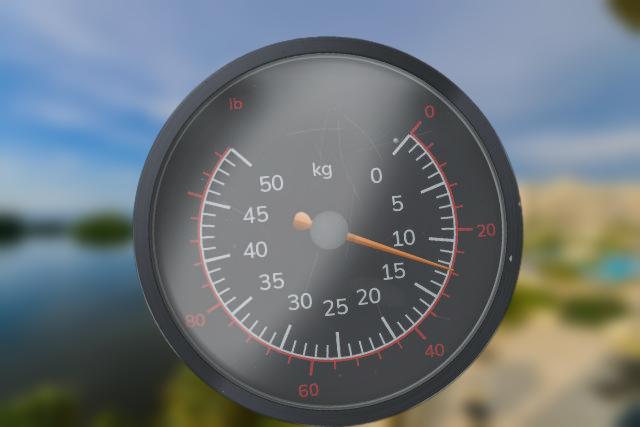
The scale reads 12.5 kg
